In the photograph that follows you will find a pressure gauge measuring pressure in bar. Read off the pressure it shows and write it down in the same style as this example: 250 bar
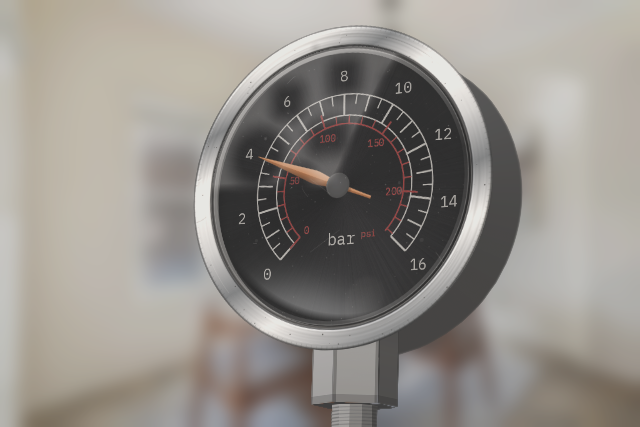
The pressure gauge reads 4 bar
